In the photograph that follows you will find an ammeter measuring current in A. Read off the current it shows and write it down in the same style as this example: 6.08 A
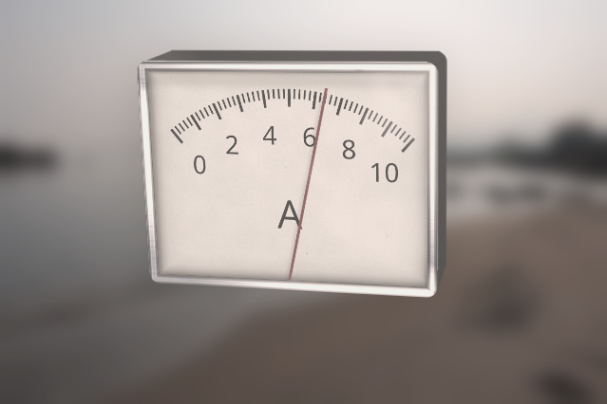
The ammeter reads 6.4 A
